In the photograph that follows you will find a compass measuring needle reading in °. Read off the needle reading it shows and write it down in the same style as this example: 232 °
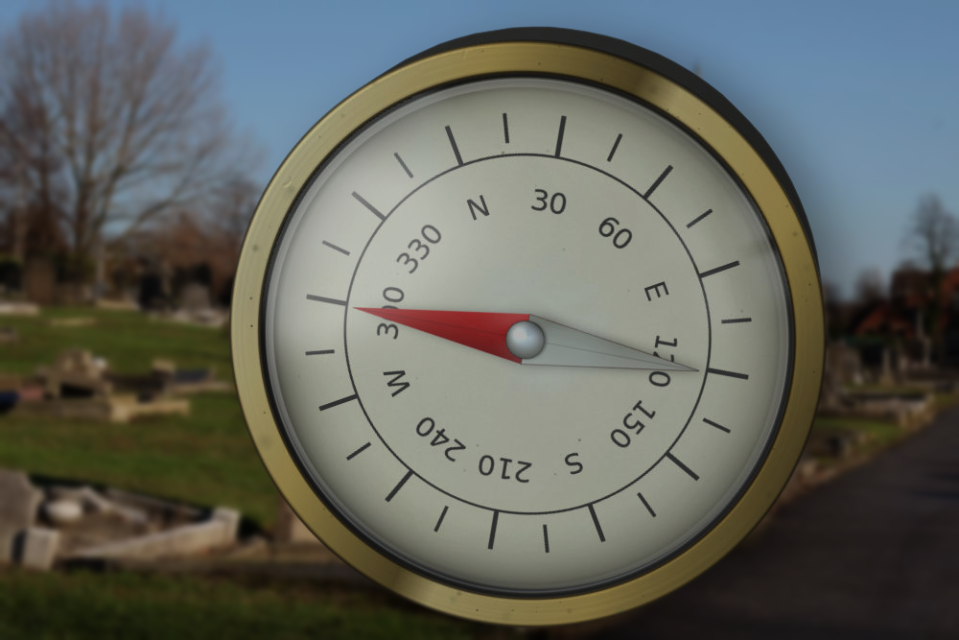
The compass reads 300 °
